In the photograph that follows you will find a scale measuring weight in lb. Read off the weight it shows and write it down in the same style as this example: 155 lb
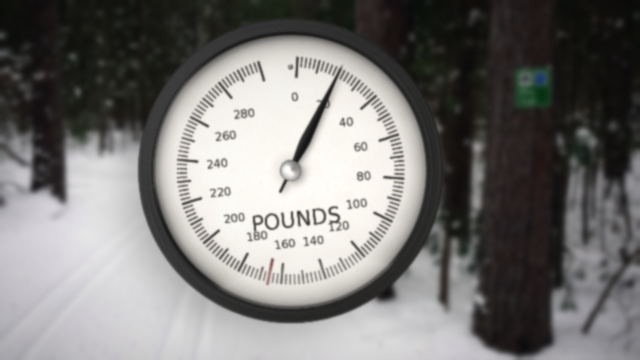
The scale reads 20 lb
